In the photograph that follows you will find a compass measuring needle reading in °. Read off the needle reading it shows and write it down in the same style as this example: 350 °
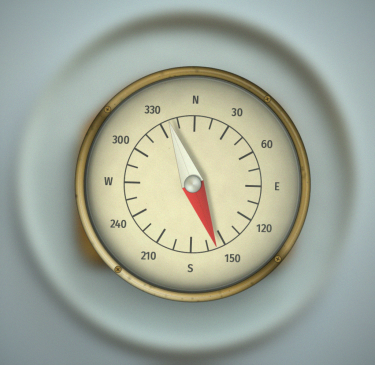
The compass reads 157.5 °
